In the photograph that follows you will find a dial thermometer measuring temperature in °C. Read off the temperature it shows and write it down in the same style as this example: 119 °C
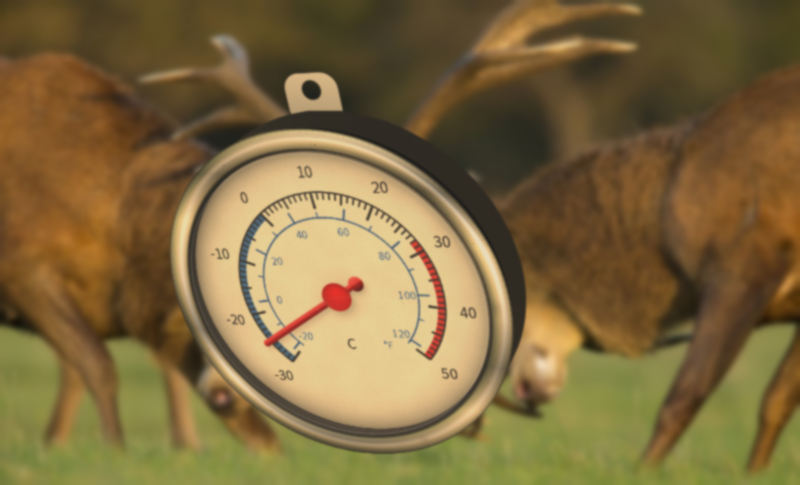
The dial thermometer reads -25 °C
